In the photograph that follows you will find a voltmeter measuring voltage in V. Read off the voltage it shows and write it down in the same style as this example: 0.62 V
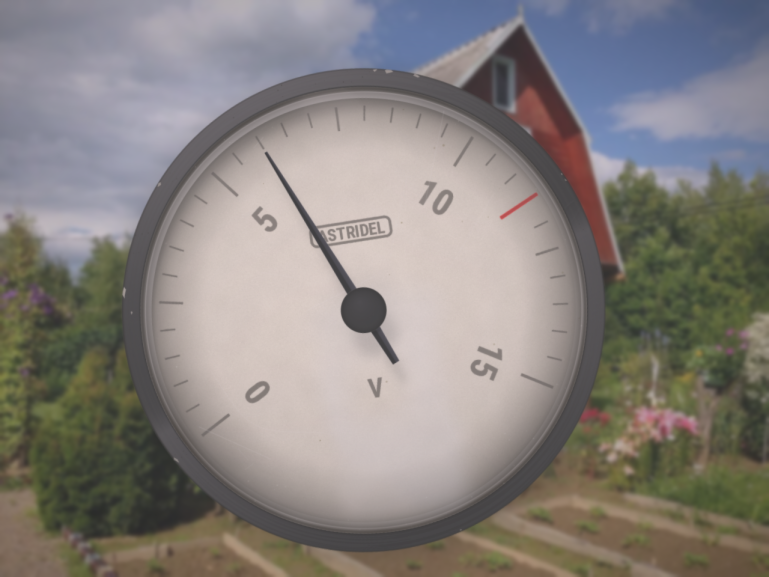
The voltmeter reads 6 V
